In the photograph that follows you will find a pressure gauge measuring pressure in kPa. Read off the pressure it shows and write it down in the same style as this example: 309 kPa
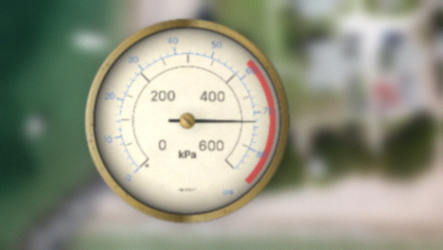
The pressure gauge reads 500 kPa
